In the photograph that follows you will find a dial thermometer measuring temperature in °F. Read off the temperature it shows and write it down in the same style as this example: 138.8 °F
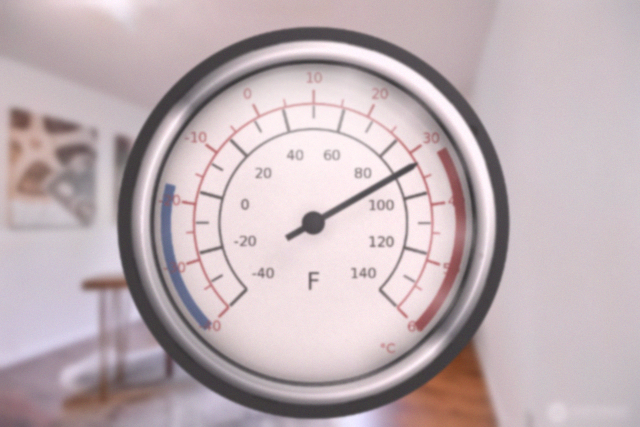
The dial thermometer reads 90 °F
